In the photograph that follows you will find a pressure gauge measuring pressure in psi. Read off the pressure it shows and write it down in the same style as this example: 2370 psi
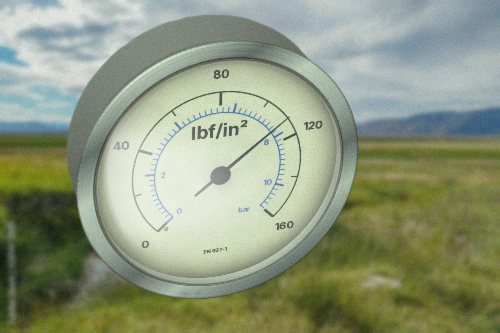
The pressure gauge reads 110 psi
